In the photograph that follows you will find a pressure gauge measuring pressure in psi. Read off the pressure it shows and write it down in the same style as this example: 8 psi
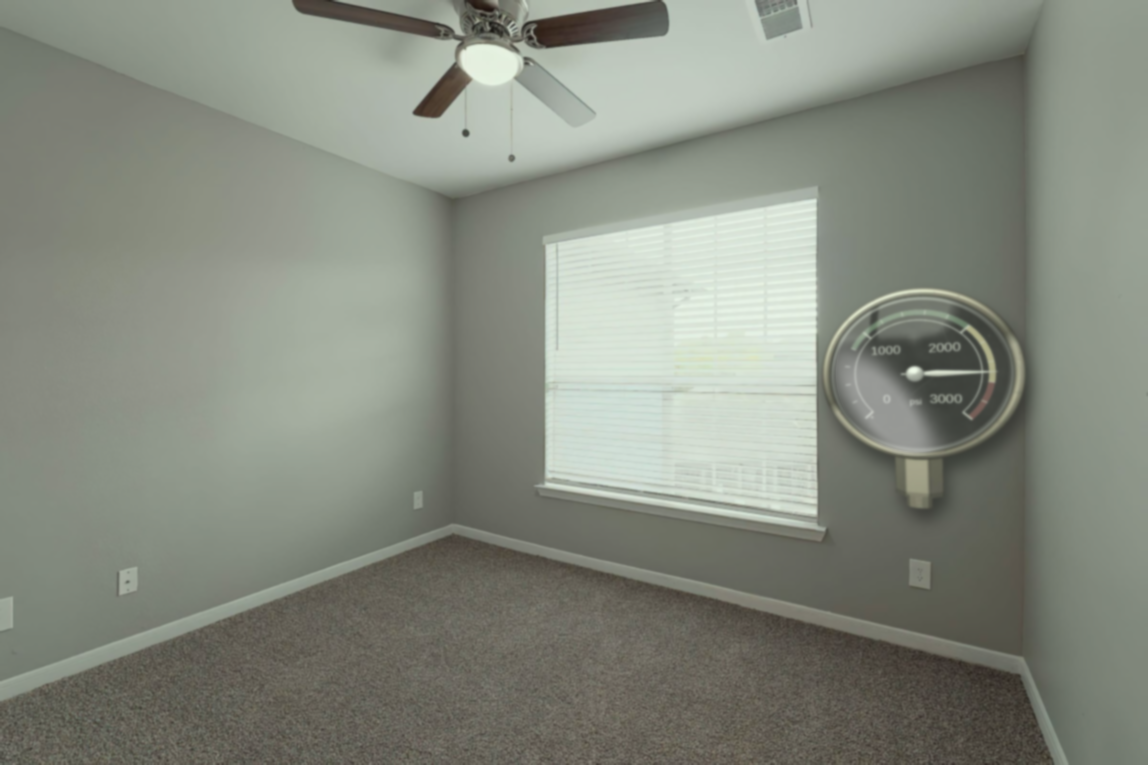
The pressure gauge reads 2500 psi
